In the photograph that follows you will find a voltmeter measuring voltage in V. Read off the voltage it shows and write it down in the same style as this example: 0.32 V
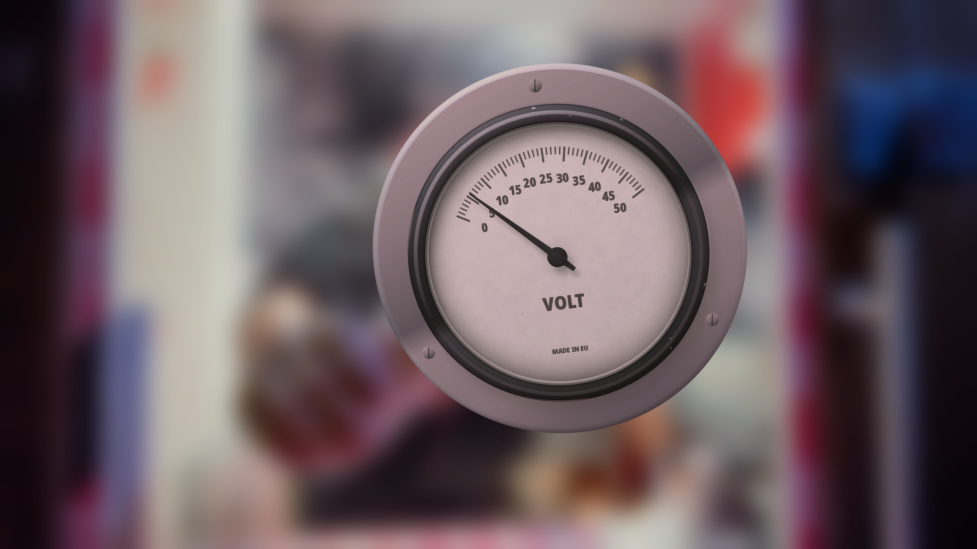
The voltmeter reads 6 V
